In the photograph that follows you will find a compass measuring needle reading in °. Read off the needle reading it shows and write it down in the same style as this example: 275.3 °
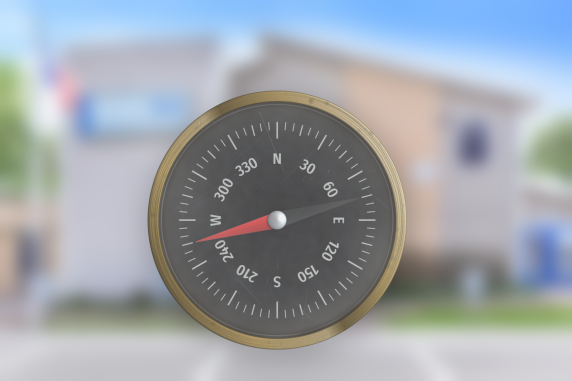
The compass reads 255 °
